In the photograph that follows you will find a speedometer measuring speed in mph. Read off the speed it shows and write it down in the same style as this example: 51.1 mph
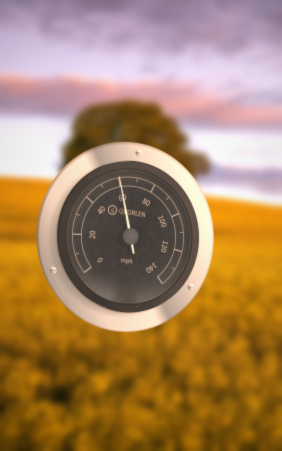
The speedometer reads 60 mph
